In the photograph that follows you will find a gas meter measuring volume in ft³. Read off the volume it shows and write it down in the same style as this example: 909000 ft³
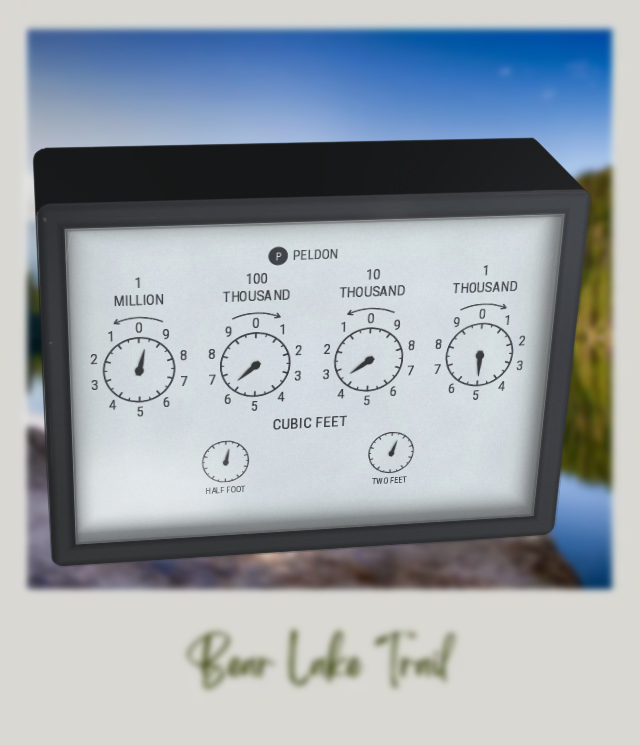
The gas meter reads 963500 ft³
